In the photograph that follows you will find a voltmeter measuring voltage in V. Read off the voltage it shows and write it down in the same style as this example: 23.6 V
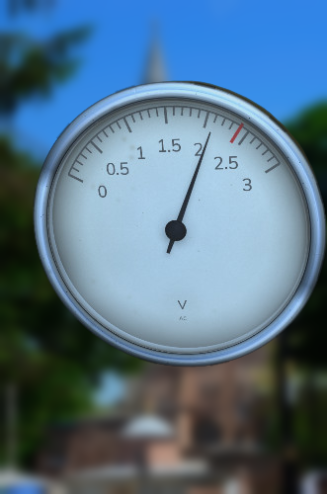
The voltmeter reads 2.1 V
